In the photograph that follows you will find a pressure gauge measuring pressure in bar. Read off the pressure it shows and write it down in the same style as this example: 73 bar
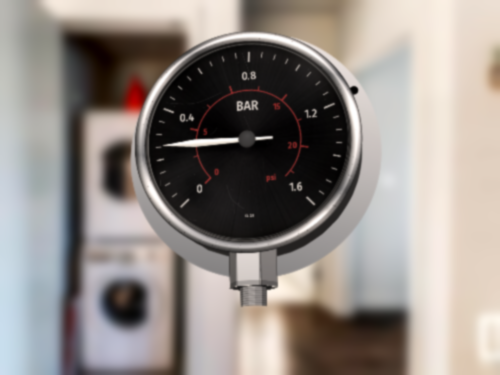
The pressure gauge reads 0.25 bar
